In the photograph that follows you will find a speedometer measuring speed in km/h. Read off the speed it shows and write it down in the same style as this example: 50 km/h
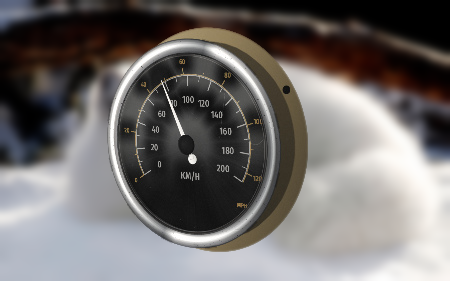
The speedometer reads 80 km/h
